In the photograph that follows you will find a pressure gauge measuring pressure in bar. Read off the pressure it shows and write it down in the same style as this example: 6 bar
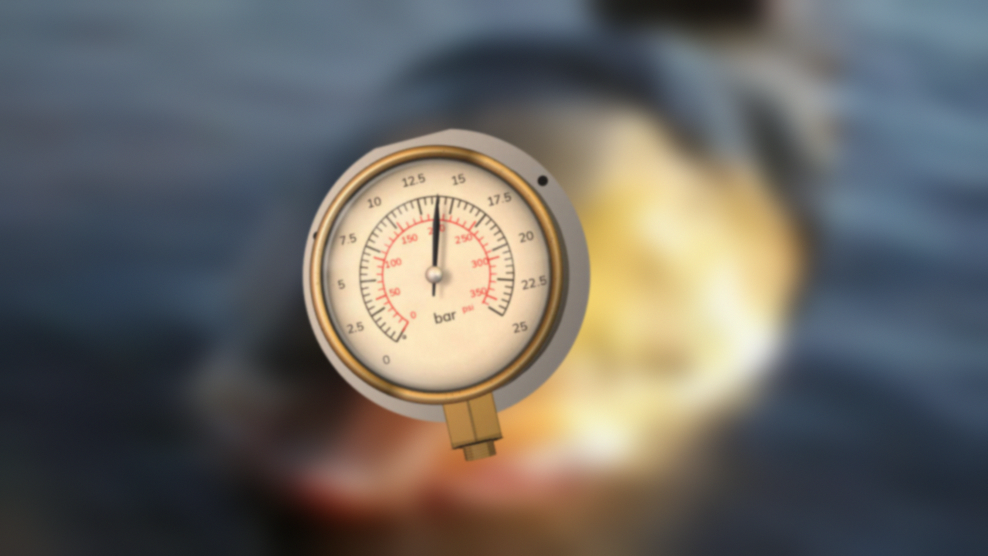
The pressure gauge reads 14 bar
